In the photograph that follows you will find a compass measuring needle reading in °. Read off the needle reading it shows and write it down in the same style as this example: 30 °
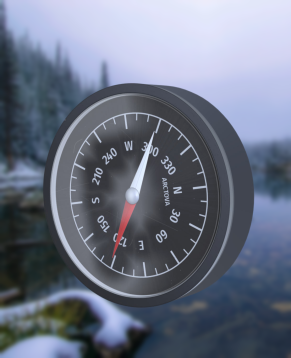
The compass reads 120 °
